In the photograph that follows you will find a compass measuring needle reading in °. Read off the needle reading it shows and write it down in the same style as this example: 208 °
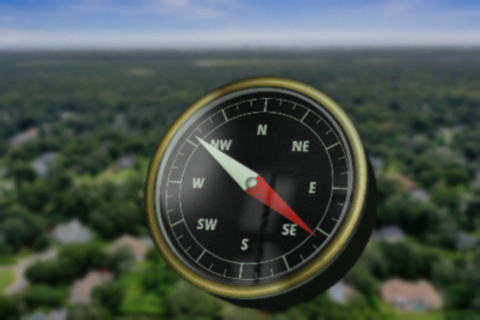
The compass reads 125 °
